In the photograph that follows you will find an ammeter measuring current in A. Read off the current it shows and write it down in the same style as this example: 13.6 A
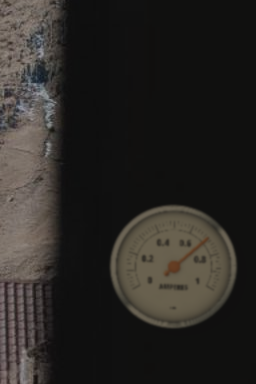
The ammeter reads 0.7 A
